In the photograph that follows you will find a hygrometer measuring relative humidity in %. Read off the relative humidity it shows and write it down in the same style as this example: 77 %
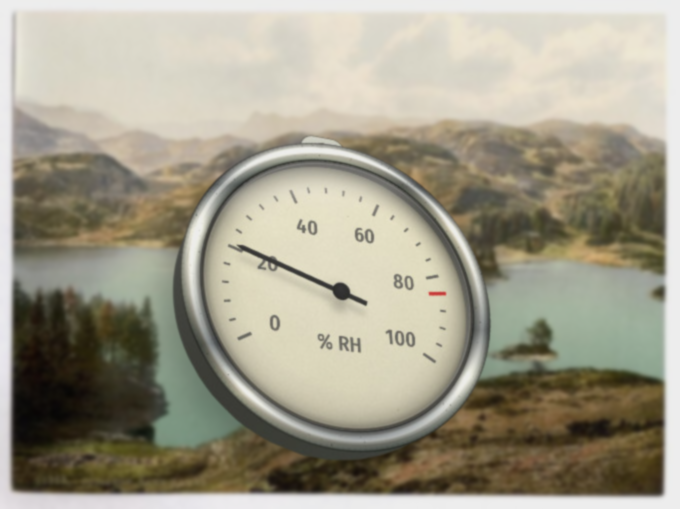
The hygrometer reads 20 %
